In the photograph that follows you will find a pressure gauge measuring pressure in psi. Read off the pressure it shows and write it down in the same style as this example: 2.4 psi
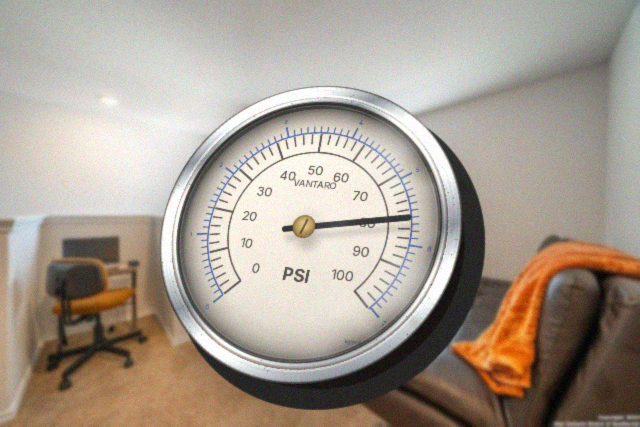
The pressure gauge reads 80 psi
